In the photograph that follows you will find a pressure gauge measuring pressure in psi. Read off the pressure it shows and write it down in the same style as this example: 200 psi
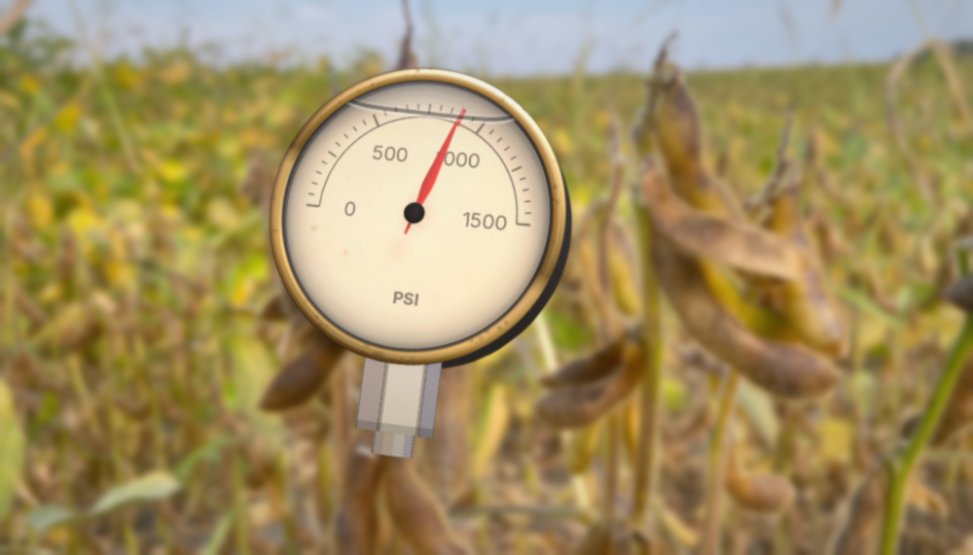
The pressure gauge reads 900 psi
